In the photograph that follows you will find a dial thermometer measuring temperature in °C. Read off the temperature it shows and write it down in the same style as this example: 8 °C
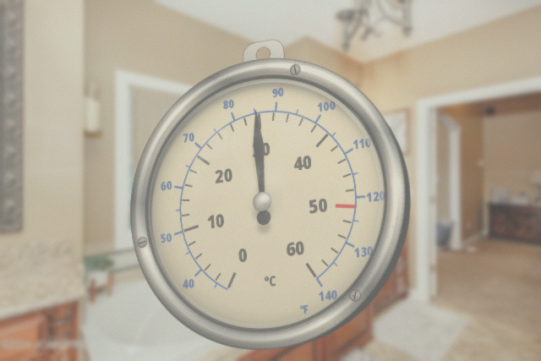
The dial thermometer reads 30 °C
